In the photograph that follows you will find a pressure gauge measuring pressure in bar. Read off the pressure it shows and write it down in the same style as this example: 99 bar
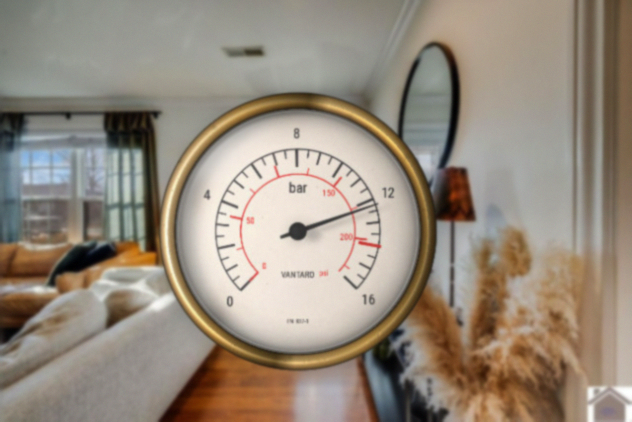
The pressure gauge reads 12.25 bar
